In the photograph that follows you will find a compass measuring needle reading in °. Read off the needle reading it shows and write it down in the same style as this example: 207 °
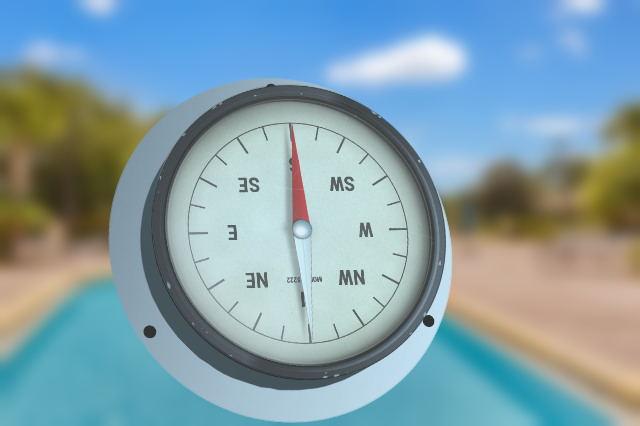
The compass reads 180 °
